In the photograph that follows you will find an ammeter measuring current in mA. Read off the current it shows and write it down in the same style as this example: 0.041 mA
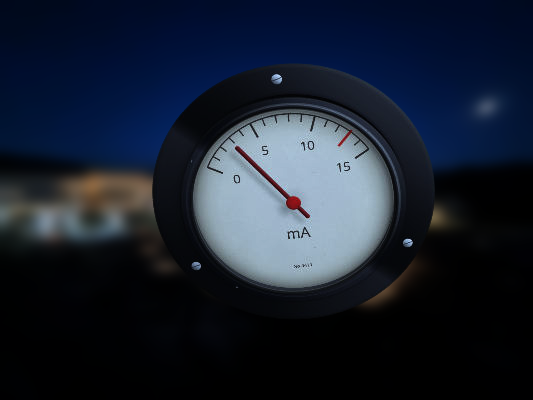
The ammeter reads 3 mA
